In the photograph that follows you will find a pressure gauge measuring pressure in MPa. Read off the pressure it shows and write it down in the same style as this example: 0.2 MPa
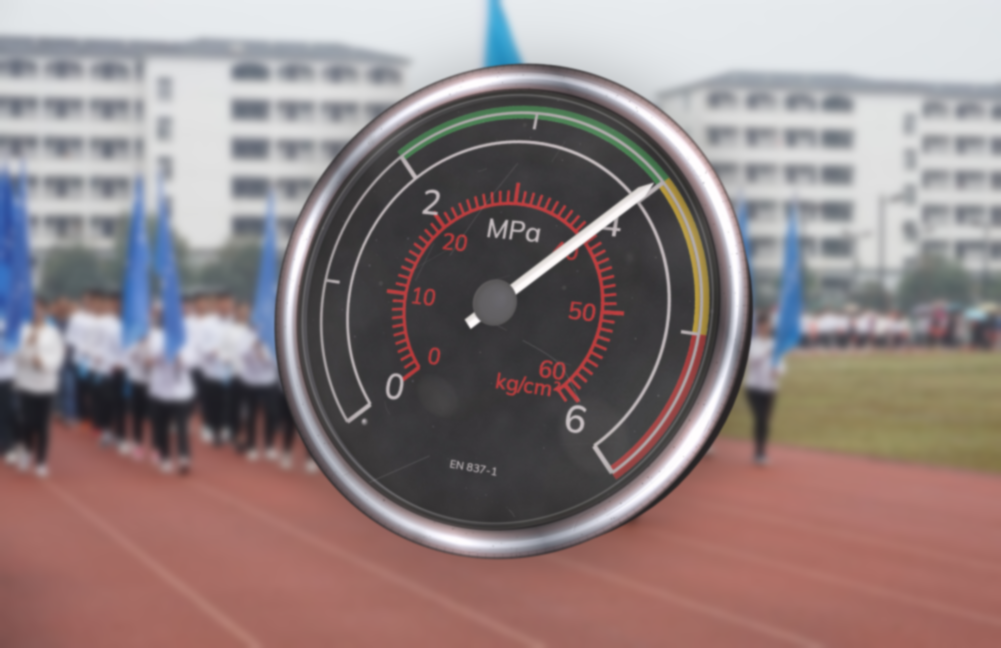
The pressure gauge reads 4 MPa
